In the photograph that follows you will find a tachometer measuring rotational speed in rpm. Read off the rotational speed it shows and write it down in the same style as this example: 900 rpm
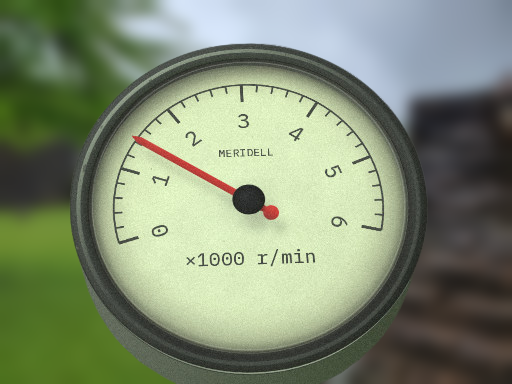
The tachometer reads 1400 rpm
